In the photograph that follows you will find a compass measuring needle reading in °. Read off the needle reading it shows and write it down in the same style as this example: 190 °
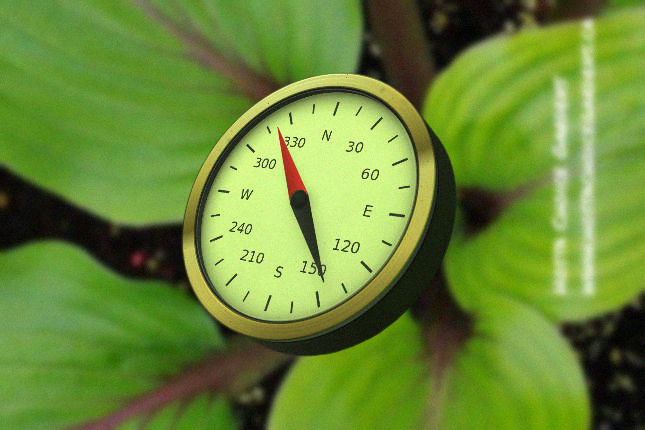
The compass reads 322.5 °
